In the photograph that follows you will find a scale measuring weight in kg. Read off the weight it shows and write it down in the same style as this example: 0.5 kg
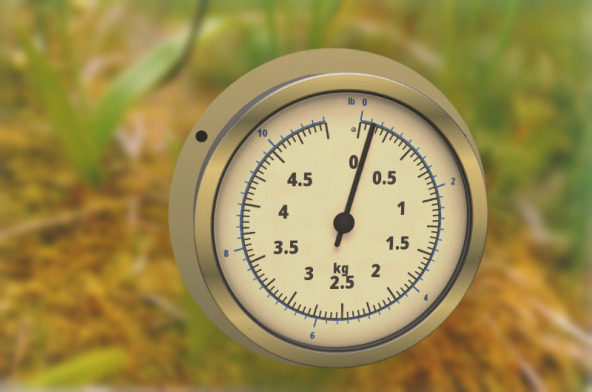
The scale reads 0.1 kg
